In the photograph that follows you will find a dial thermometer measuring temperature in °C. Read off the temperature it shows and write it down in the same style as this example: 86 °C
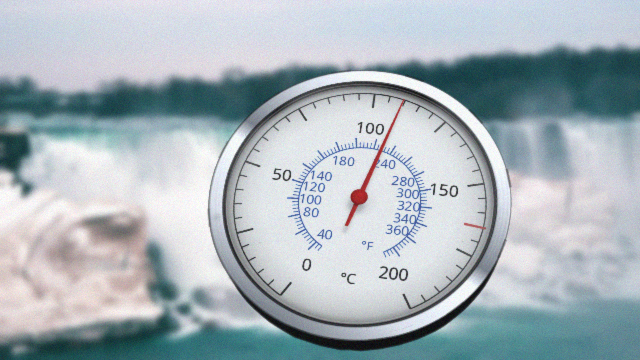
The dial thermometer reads 110 °C
